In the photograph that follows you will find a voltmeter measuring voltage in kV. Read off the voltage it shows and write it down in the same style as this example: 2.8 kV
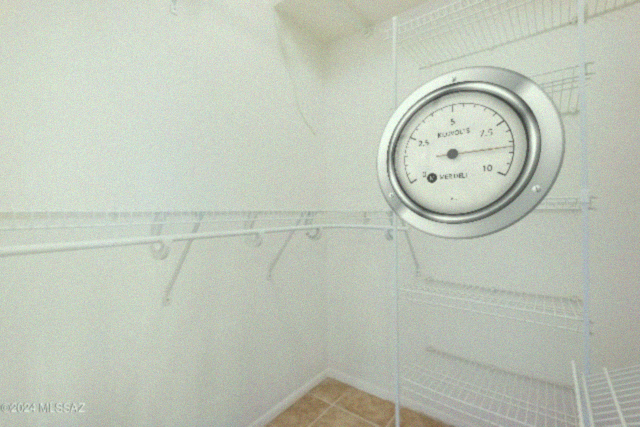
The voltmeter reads 8.75 kV
